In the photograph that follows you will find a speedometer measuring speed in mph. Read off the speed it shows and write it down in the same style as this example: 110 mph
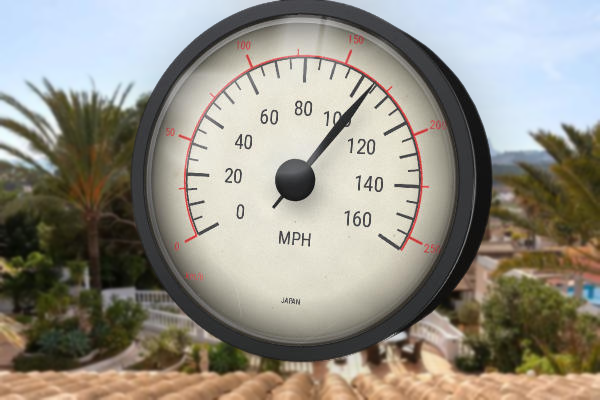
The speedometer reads 105 mph
